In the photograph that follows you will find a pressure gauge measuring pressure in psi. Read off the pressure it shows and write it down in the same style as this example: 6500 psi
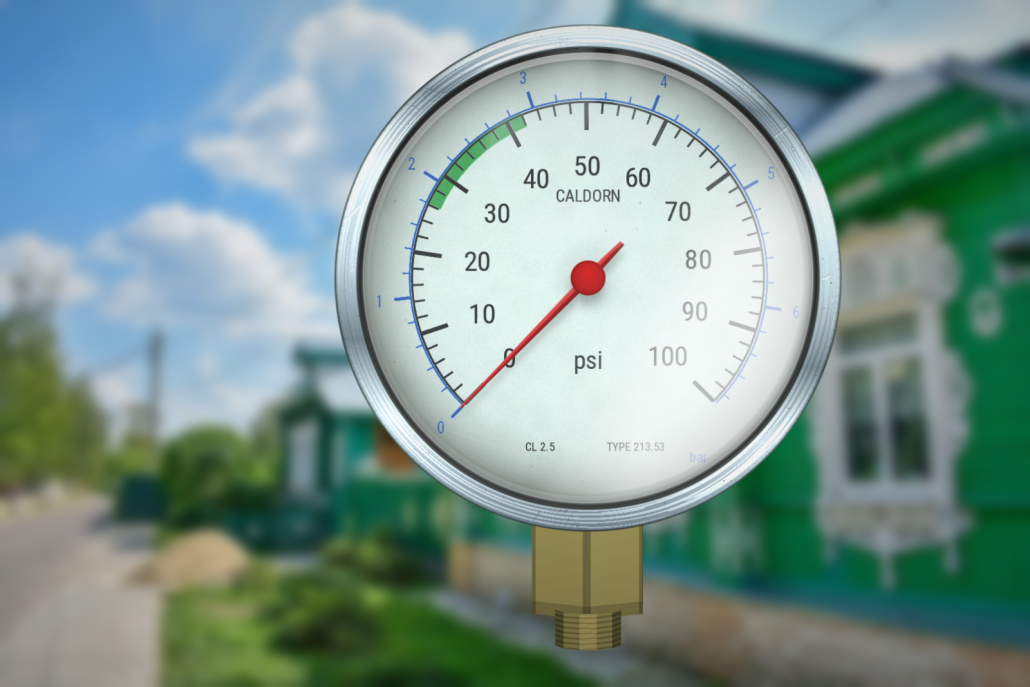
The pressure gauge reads 0 psi
